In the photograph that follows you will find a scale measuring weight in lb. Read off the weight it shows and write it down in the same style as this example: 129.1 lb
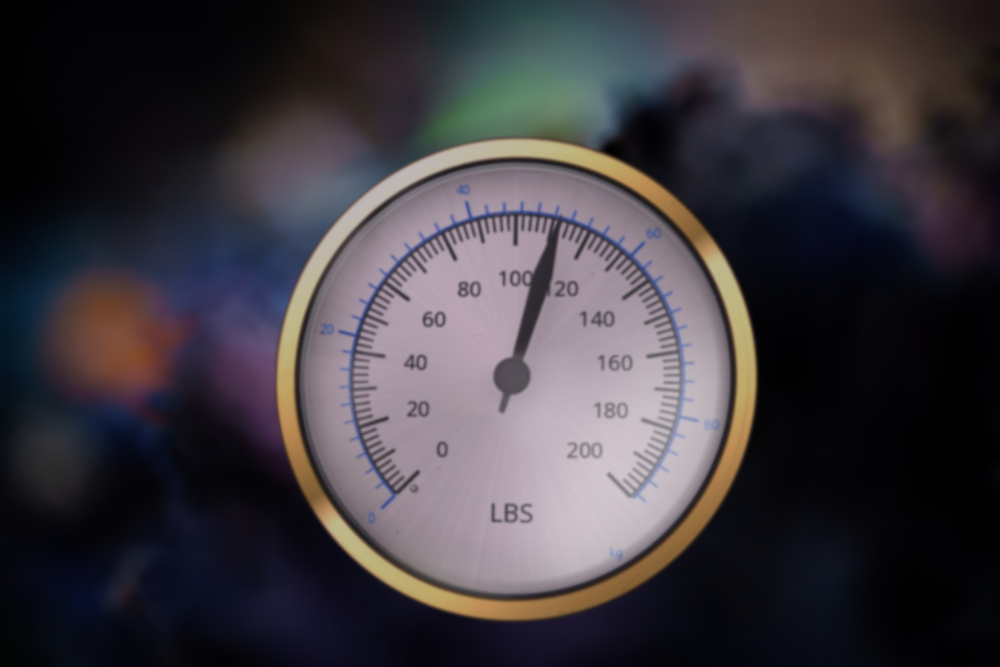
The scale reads 112 lb
